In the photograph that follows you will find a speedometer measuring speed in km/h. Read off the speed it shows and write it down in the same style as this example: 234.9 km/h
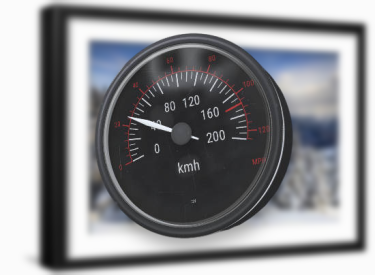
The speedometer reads 40 km/h
